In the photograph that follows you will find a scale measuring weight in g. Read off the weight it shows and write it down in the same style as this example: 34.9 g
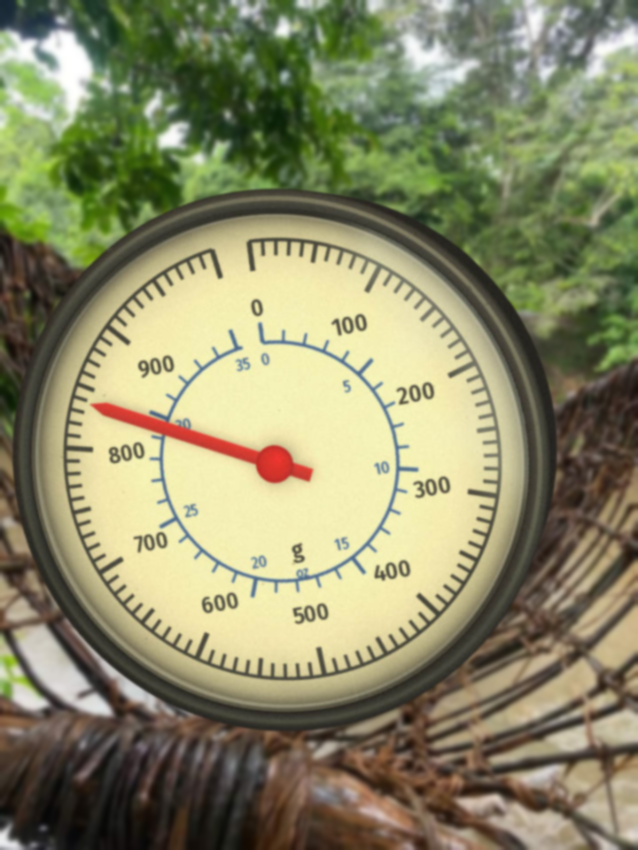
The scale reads 840 g
